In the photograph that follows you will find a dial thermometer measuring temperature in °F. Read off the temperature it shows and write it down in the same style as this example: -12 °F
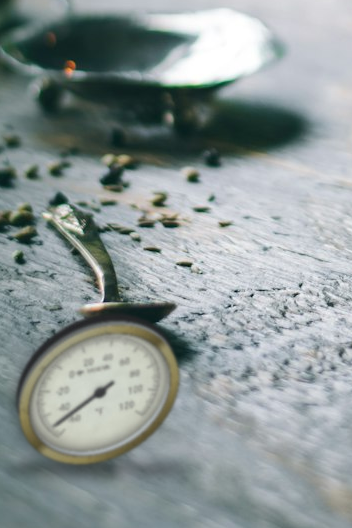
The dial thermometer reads -50 °F
